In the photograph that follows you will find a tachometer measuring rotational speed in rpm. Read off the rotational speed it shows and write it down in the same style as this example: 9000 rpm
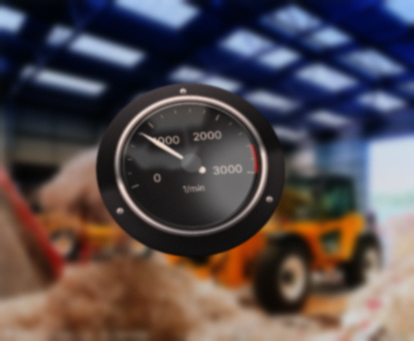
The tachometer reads 800 rpm
